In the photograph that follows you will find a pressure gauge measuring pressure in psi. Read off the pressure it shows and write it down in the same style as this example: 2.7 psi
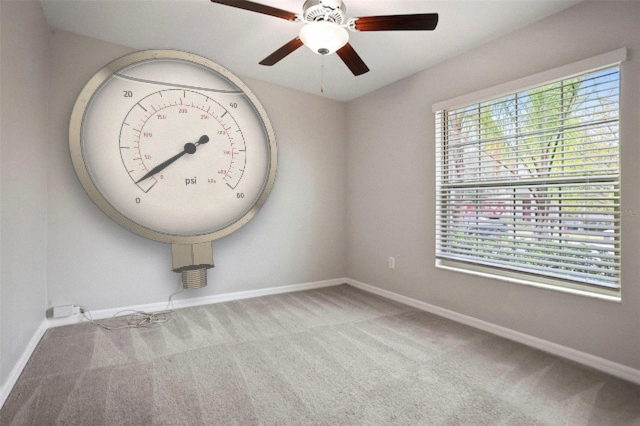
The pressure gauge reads 2.5 psi
